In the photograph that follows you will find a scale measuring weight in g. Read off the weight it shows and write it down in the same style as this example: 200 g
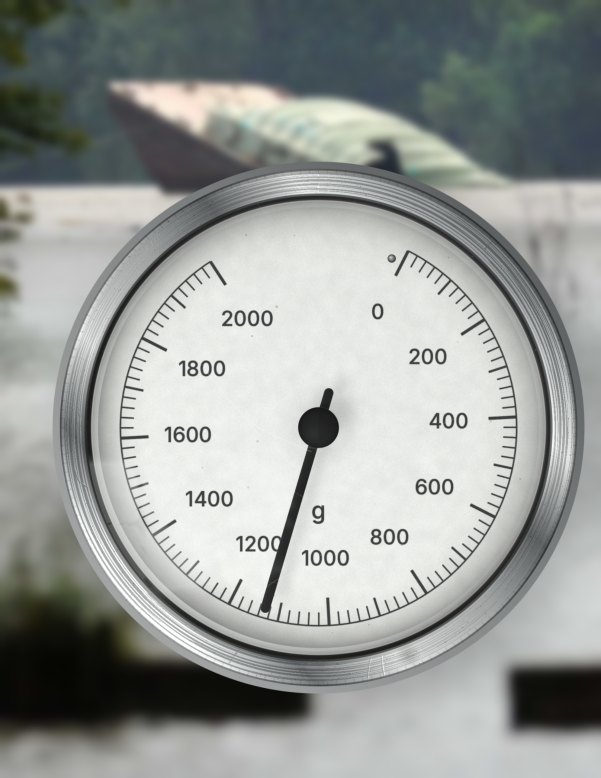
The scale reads 1130 g
